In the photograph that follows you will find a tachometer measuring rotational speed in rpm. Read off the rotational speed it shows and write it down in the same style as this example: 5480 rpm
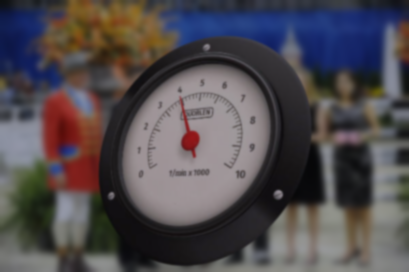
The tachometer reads 4000 rpm
